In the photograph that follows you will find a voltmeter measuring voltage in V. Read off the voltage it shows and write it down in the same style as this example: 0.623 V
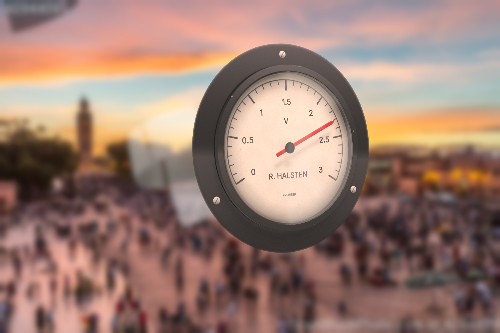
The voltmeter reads 2.3 V
